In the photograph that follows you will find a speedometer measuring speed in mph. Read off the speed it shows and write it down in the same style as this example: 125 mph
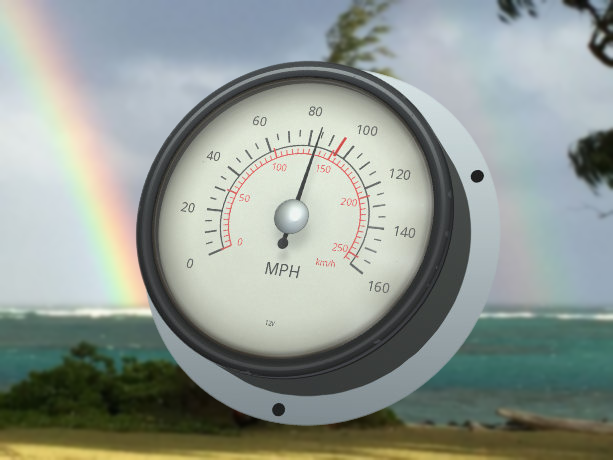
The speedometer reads 85 mph
